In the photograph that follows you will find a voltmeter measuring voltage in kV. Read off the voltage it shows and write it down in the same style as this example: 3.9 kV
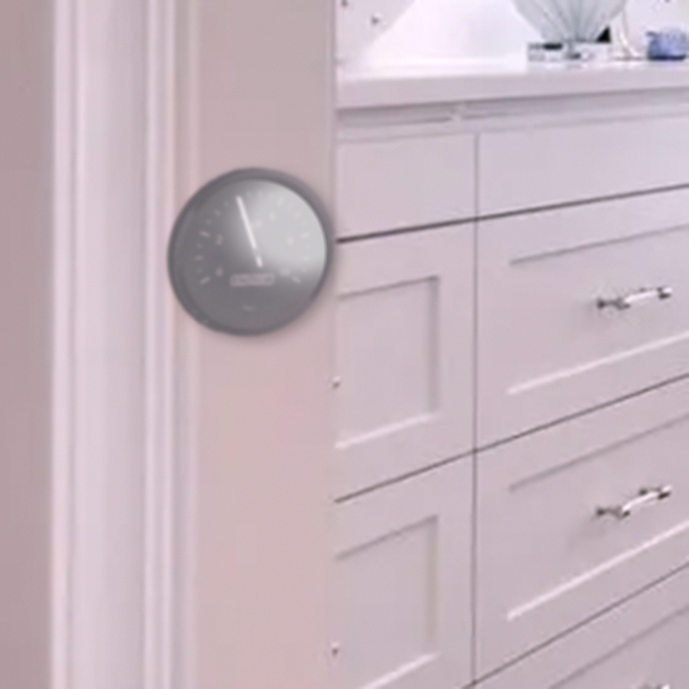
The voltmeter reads 4 kV
